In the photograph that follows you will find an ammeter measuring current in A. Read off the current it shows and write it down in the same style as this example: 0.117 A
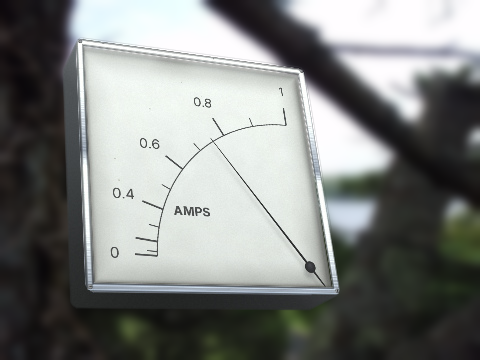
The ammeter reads 0.75 A
